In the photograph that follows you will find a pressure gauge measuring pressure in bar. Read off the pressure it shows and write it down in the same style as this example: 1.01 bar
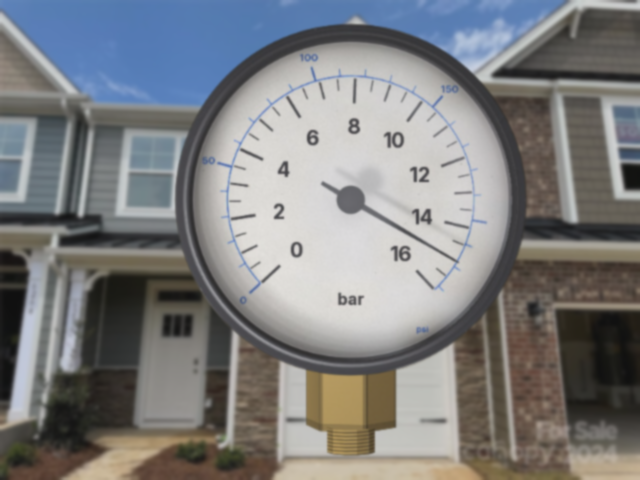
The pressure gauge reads 15 bar
